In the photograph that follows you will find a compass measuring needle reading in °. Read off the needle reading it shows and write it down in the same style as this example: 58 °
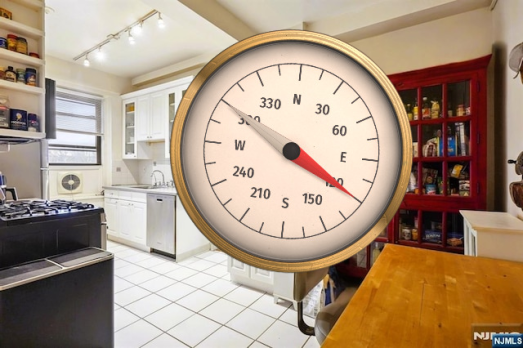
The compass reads 120 °
